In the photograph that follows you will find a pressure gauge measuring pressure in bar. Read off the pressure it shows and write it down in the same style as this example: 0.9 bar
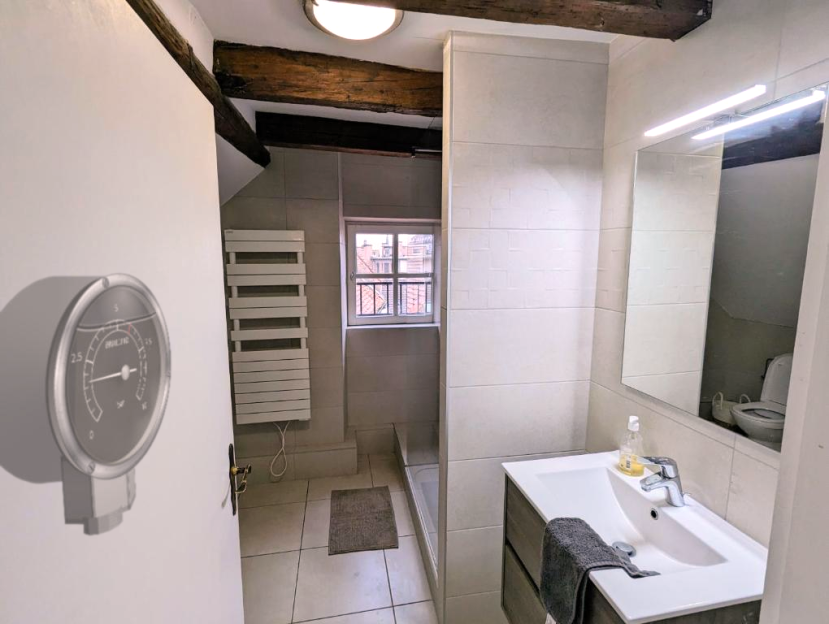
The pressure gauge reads 1.75 bar
